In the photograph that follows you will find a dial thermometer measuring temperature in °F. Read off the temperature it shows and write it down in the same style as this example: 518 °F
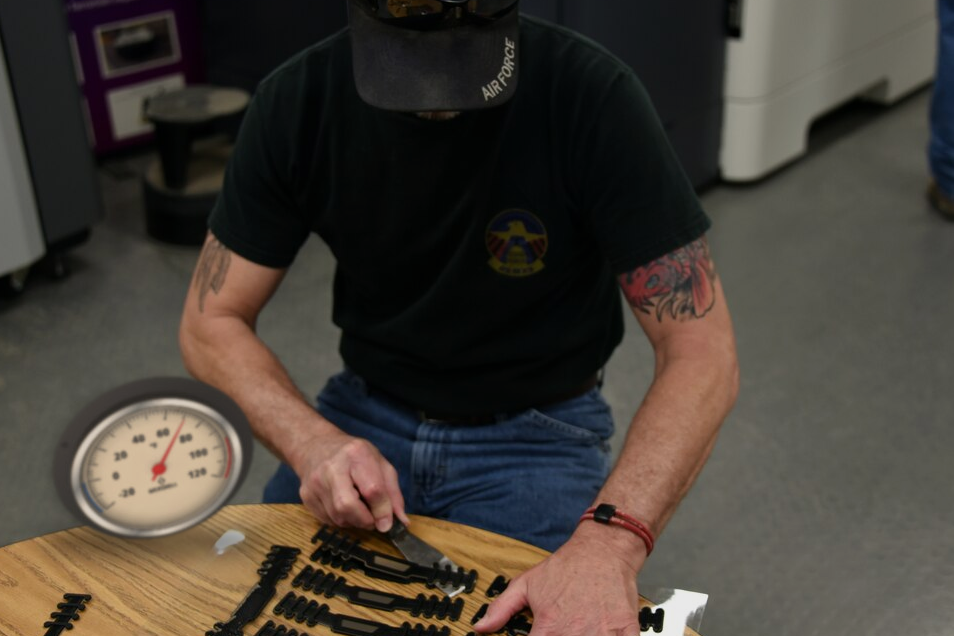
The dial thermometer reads 70 °F
